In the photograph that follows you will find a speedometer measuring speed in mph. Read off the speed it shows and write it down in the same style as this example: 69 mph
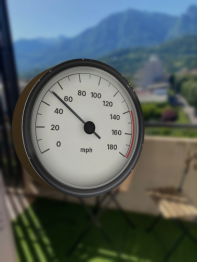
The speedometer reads 50 mph
